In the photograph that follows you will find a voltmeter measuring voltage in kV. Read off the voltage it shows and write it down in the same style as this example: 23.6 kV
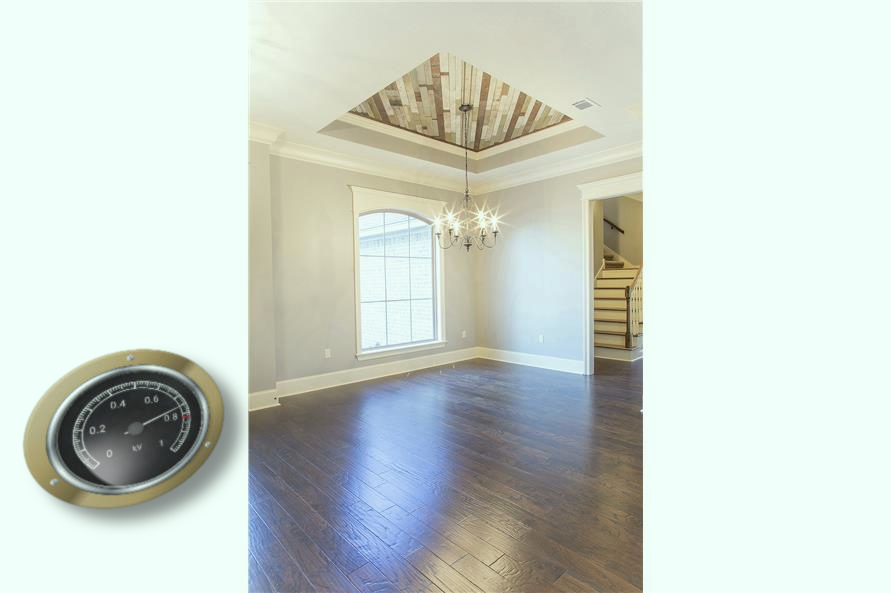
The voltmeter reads 0.75 kV
